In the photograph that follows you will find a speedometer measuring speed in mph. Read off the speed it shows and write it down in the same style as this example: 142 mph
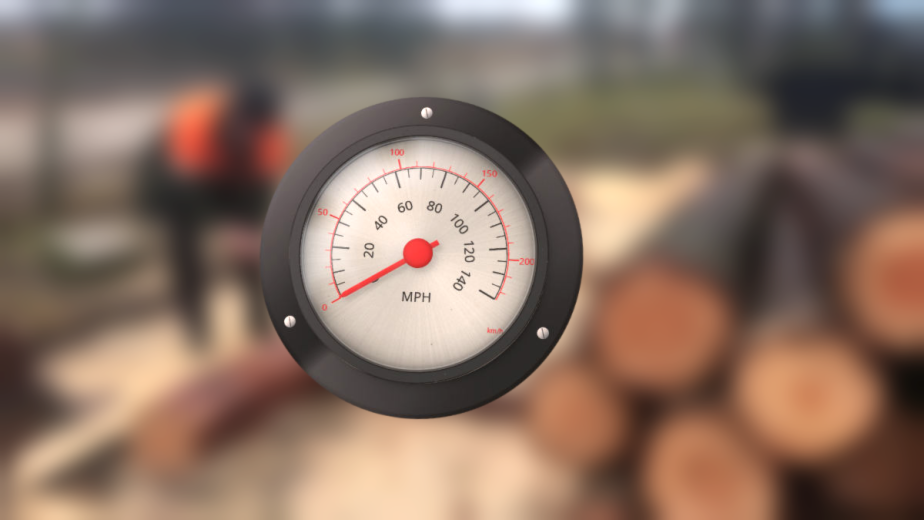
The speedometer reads 0 mph
